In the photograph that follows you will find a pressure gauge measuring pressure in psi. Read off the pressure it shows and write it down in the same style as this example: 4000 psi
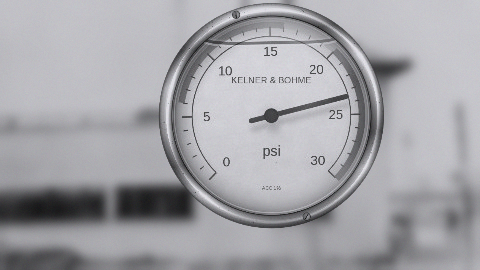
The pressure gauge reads 23.5 psi
